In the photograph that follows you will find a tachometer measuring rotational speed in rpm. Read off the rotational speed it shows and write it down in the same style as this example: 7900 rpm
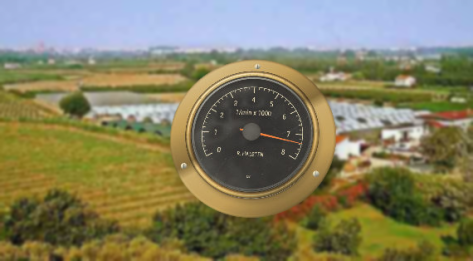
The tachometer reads 7400 rpm
